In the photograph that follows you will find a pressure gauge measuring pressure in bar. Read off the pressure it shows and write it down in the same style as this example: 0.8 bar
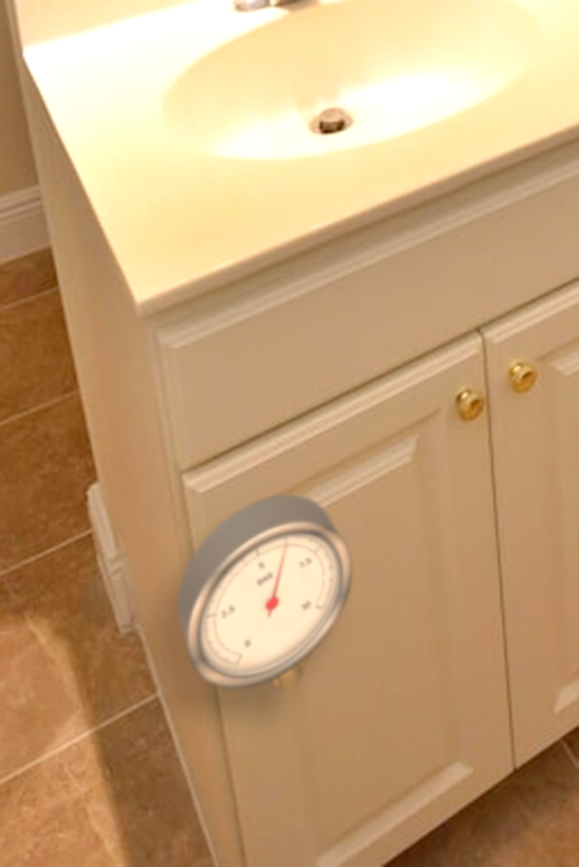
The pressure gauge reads 6 bar
